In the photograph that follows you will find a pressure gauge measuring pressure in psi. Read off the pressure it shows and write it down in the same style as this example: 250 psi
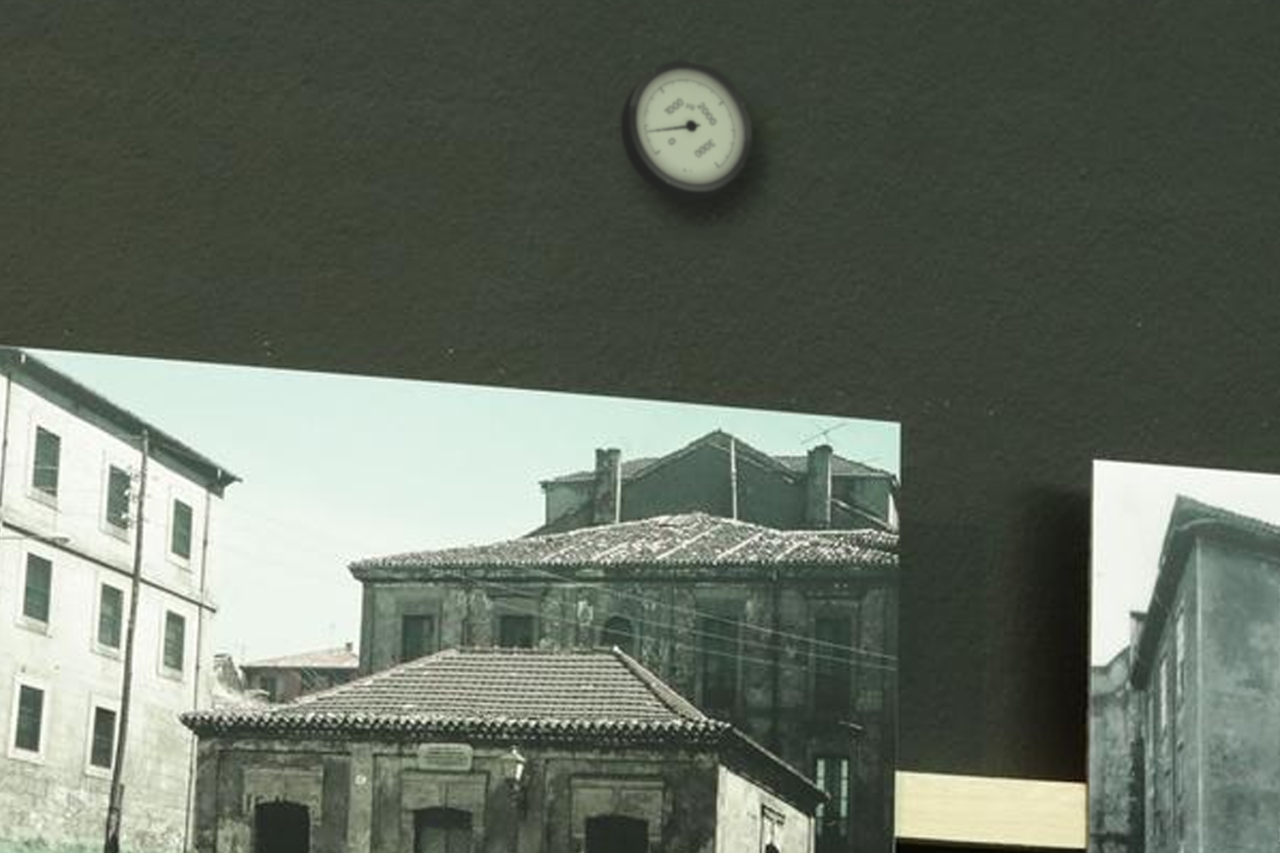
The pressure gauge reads 300 psi
